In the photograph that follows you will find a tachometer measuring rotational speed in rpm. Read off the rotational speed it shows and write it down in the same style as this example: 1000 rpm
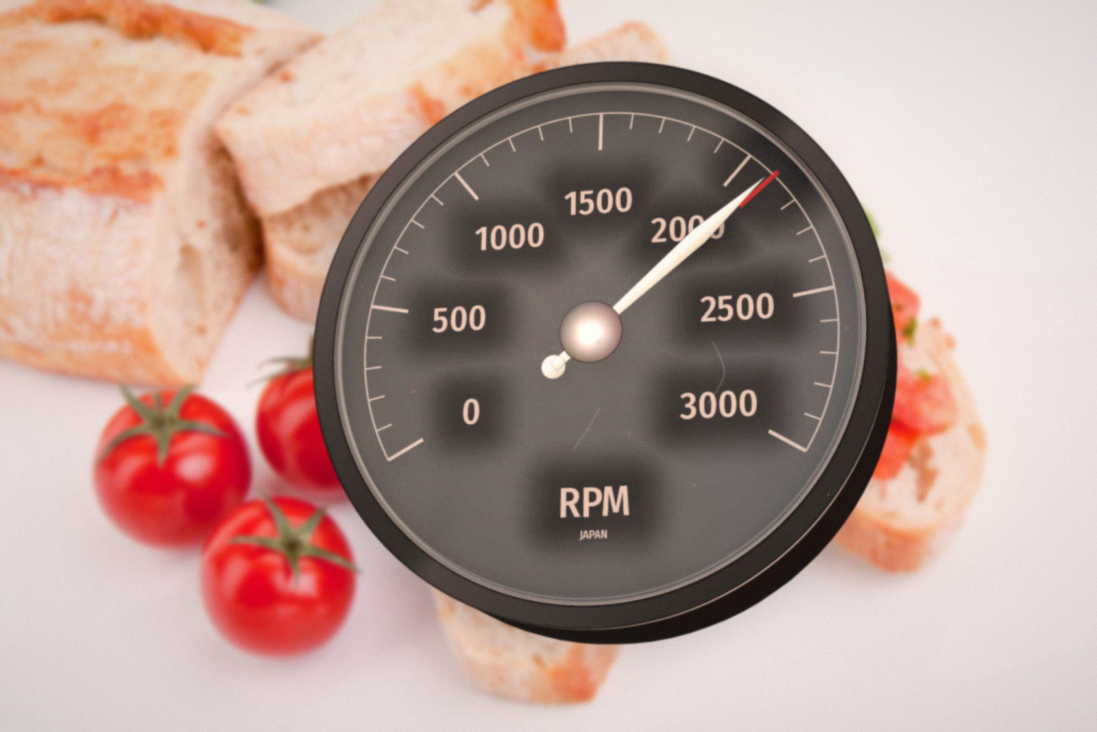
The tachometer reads 2100 rpm
